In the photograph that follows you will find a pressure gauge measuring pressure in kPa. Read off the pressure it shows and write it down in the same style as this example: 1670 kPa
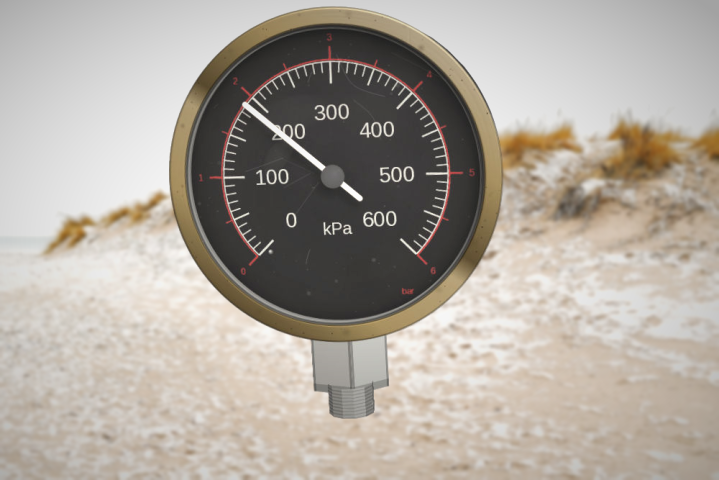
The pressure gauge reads 190 kPa
